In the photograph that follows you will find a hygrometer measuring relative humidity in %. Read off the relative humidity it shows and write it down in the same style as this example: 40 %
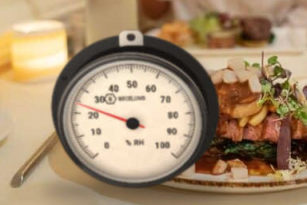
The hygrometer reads 25 %
